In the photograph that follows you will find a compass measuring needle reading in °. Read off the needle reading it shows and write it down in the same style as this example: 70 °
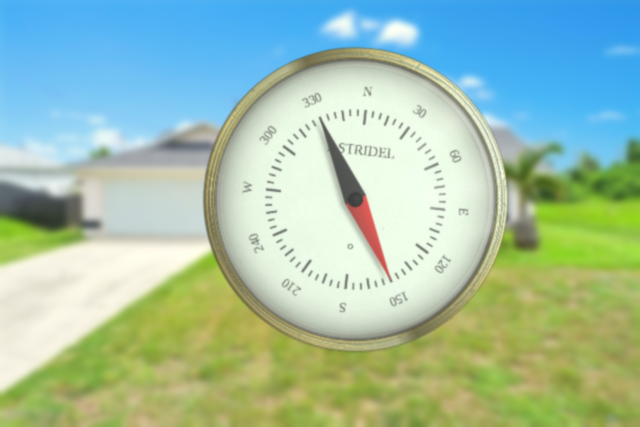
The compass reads 150 °
